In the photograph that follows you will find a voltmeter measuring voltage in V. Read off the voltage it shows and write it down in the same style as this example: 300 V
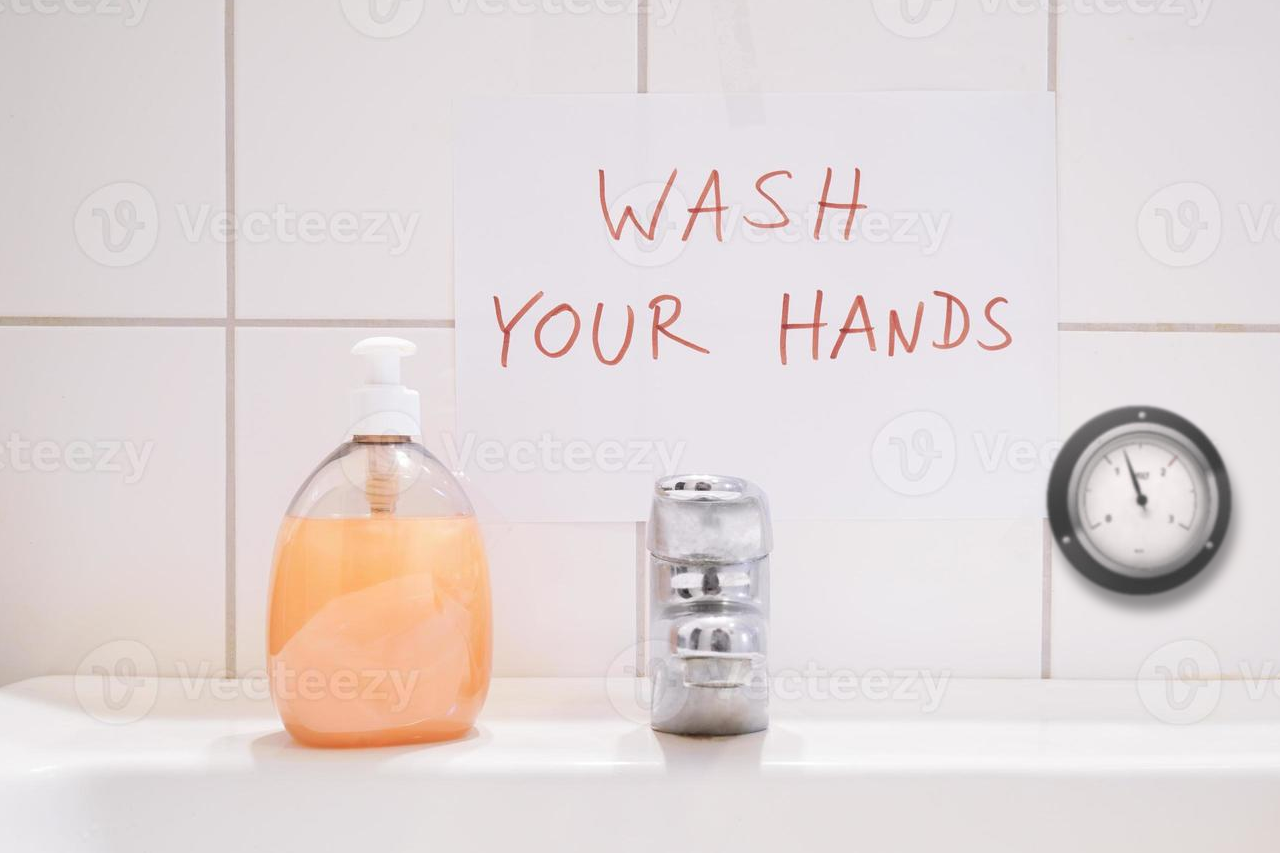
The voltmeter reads 1.25 V
